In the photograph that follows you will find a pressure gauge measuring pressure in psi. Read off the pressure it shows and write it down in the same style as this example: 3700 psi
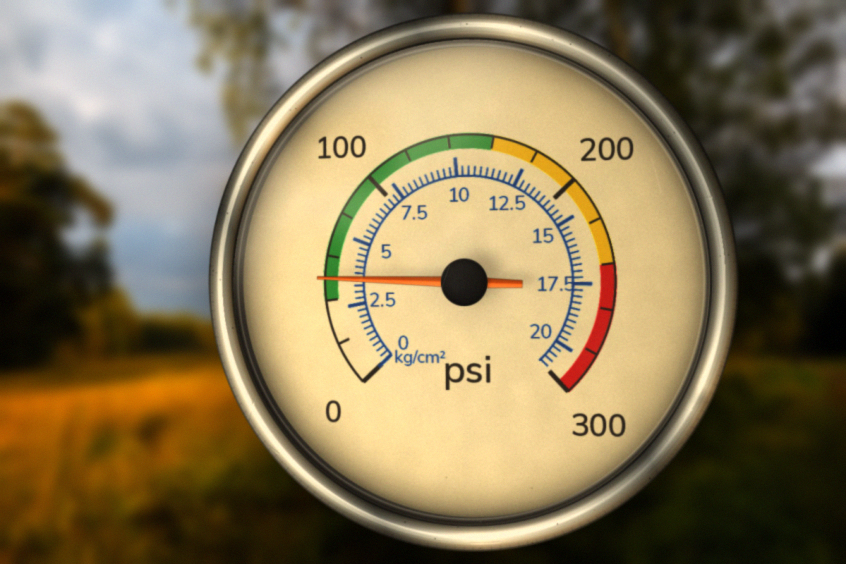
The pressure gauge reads 50 psi
